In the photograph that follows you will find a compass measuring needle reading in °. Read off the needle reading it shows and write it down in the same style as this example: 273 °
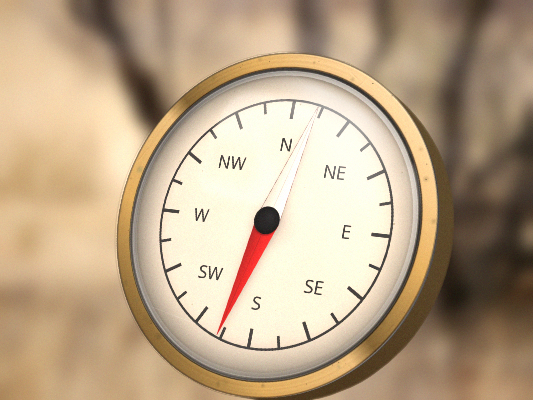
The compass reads 195 °
